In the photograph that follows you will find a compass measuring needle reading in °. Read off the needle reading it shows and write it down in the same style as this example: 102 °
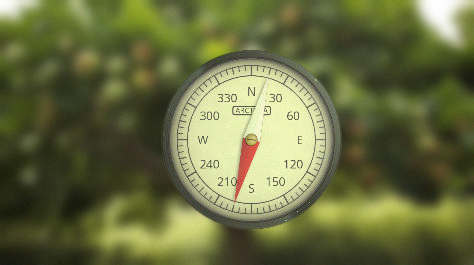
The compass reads 195 °
